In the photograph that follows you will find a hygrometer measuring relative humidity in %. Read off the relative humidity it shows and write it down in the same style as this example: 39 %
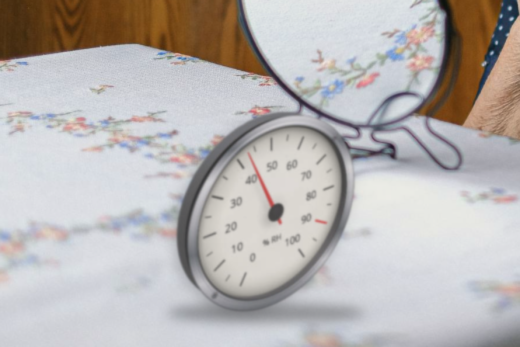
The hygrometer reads 42.5 %
